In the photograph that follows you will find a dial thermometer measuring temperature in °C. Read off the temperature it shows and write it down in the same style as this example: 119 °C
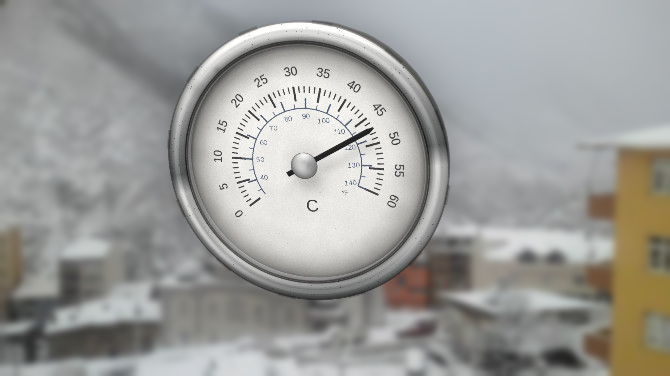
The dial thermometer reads 47 °C
